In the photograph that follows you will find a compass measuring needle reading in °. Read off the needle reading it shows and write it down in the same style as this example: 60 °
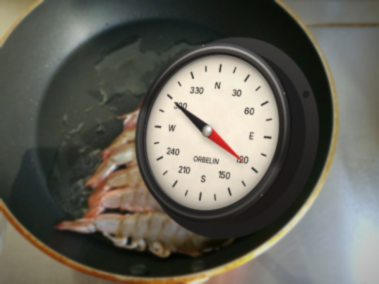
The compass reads 120 °
